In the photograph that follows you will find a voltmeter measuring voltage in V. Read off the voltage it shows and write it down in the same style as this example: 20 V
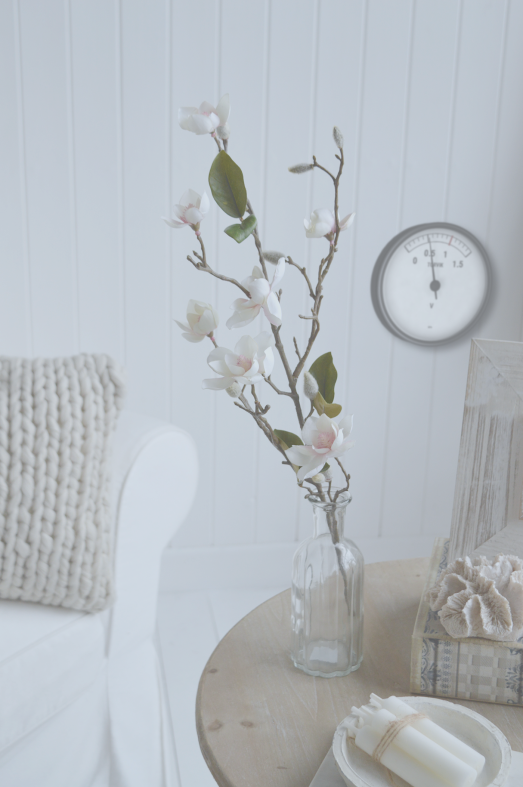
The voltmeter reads 0.5 V
